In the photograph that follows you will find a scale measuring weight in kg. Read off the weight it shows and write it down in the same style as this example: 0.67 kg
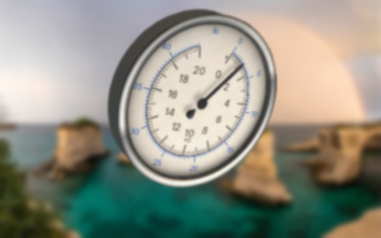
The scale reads 1 kg
